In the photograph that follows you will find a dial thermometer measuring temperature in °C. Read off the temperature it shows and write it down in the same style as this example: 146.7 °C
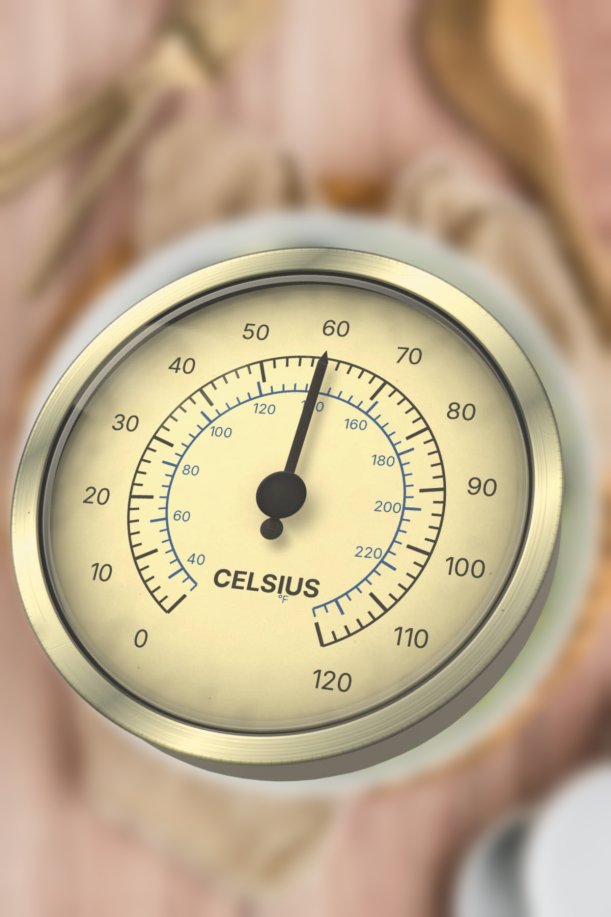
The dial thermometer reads 60 °C
